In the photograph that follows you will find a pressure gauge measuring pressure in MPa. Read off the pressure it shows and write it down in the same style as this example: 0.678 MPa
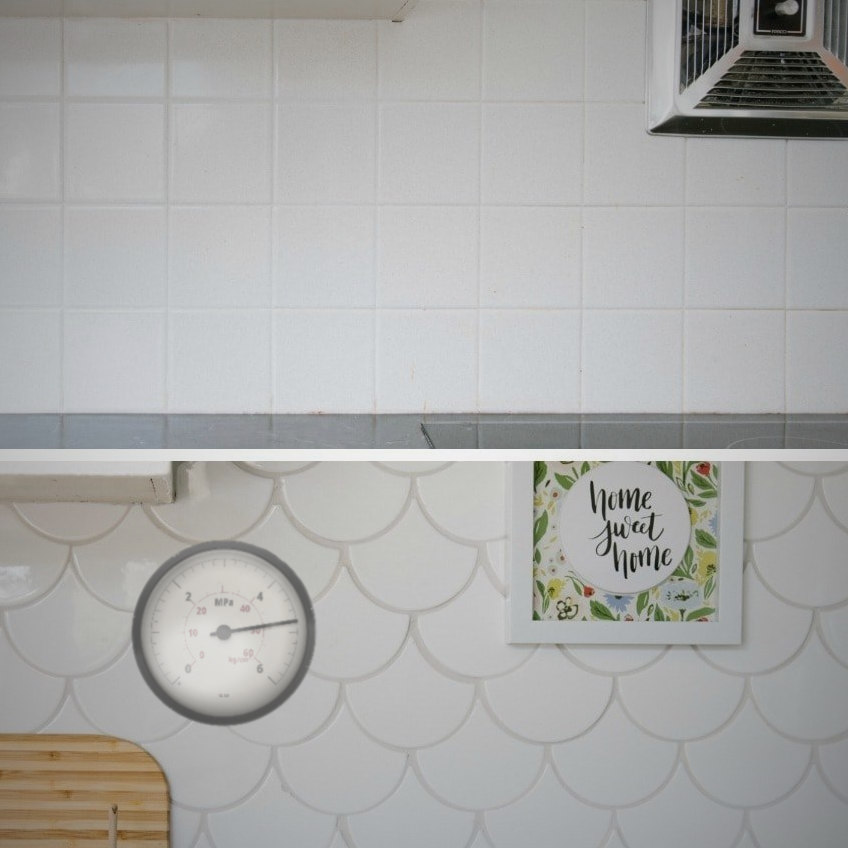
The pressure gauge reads 4.8 MPa
